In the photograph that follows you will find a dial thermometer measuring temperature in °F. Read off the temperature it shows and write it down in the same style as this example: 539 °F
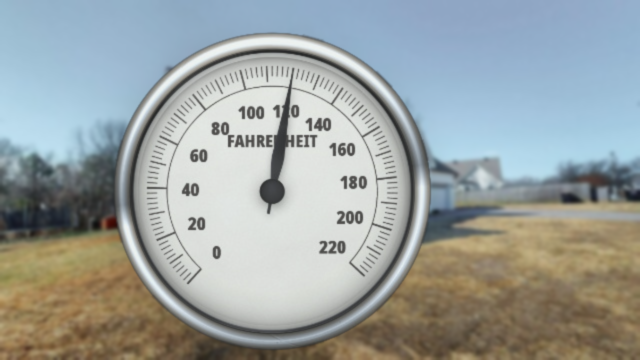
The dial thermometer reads 120 °F
